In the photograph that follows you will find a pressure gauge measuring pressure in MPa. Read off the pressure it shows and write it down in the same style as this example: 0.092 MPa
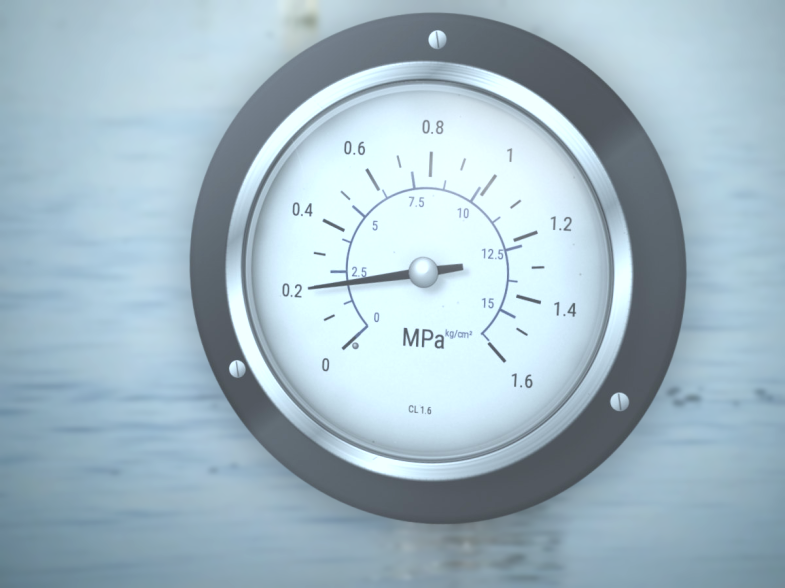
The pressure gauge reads 0.2 MPa
